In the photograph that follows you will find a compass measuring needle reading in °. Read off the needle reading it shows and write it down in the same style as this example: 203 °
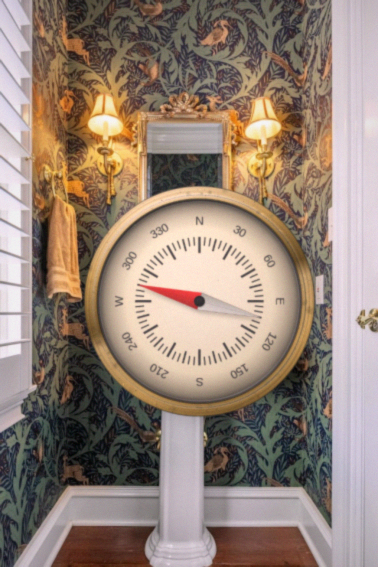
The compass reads 285 °
